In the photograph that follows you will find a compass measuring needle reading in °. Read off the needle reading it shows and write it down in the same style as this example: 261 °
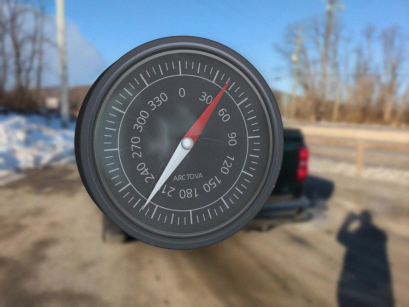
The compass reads 40 °
